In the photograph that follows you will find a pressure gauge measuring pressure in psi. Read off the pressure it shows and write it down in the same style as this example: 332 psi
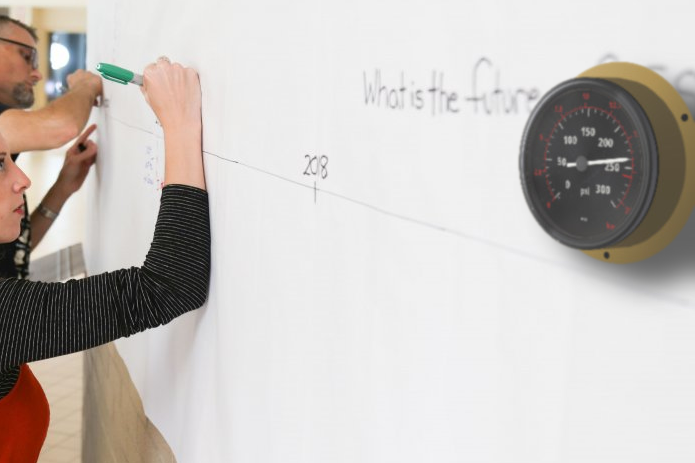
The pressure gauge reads 240 psi
